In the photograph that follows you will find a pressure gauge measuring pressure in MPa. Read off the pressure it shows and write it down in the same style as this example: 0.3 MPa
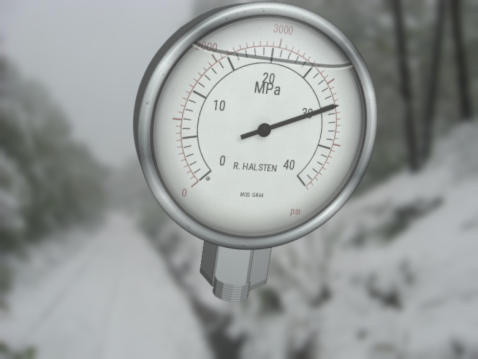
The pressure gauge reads 30 MPa
